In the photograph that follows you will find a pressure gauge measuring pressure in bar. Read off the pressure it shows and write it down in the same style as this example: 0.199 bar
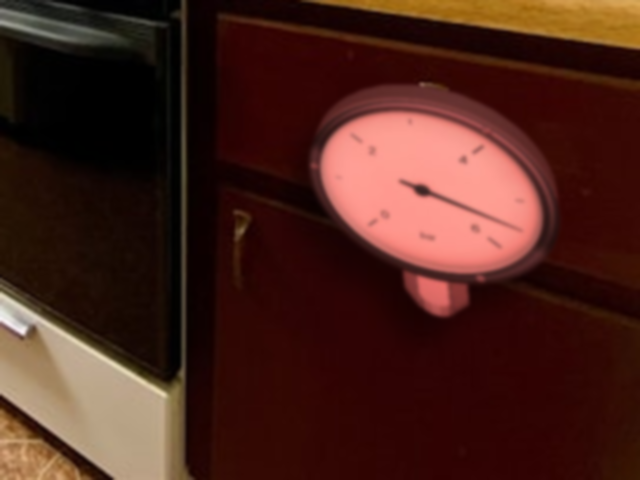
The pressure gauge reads 5.5 bar
